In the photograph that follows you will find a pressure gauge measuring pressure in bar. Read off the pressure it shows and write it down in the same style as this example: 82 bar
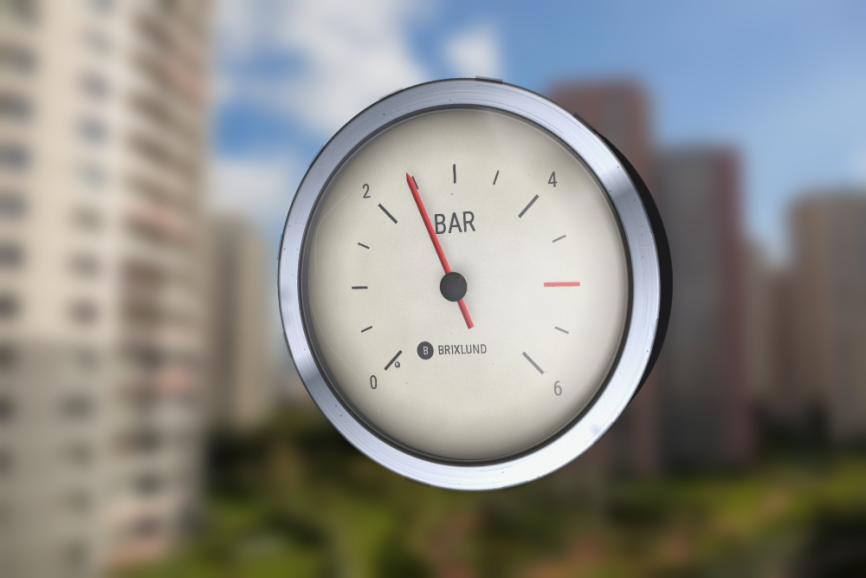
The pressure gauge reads 2.5 bar
